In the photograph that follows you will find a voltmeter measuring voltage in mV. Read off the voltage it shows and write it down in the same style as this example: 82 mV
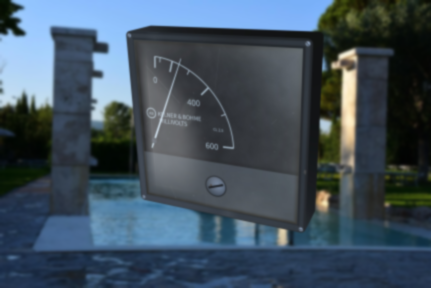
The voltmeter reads 250 mV
